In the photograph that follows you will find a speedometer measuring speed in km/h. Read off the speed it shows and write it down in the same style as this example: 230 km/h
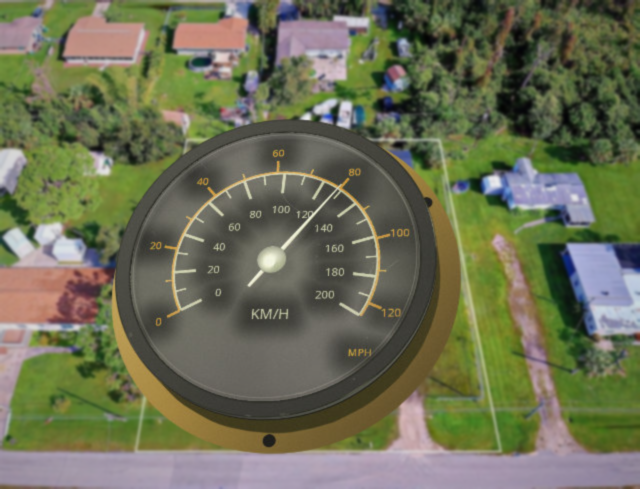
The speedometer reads 130 km/h
